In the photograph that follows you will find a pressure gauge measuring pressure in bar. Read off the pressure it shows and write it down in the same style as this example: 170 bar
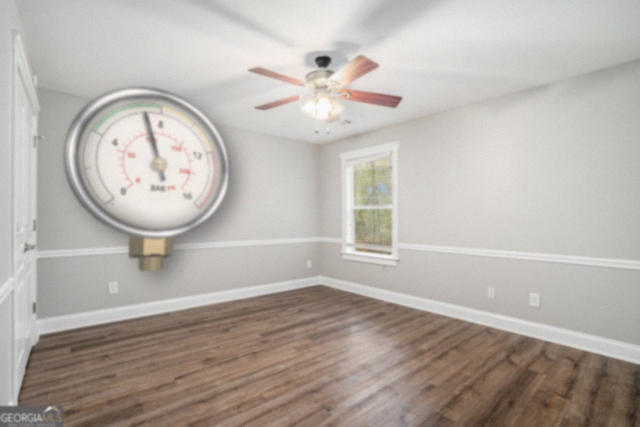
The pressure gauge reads 7 bar
